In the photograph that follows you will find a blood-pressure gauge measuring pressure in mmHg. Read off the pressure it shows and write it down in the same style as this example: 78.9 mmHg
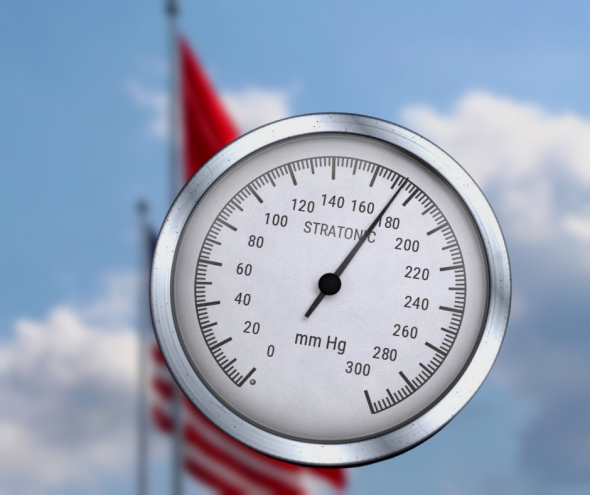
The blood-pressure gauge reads 174 mmHg
